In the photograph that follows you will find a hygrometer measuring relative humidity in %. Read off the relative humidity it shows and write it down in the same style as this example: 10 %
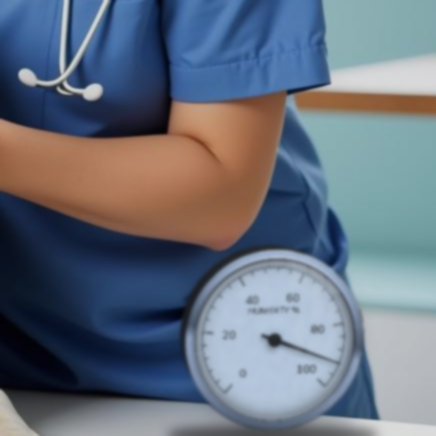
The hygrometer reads 92 %
